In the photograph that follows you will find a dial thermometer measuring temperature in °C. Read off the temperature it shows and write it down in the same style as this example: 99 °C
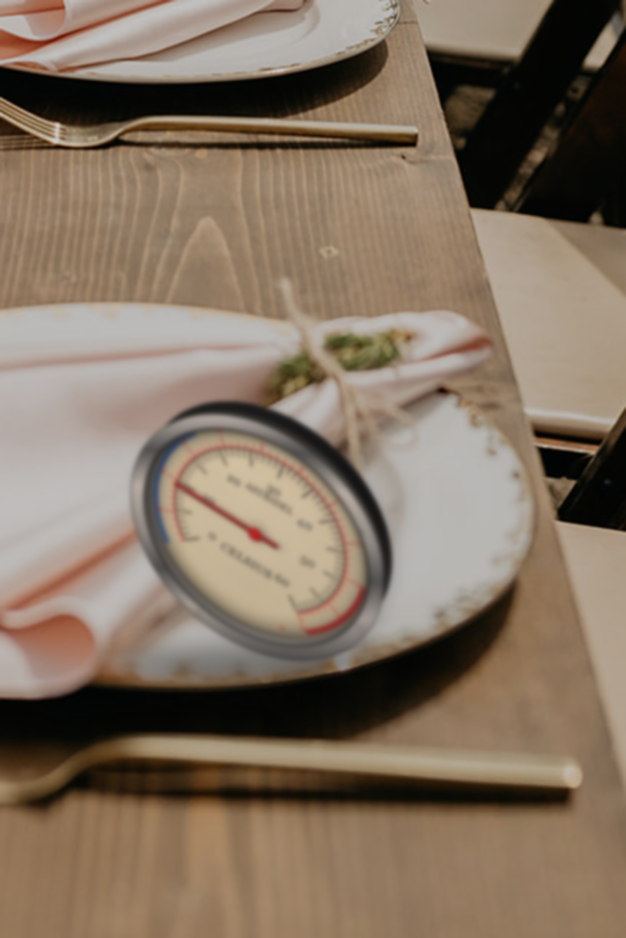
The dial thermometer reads 10 °C
